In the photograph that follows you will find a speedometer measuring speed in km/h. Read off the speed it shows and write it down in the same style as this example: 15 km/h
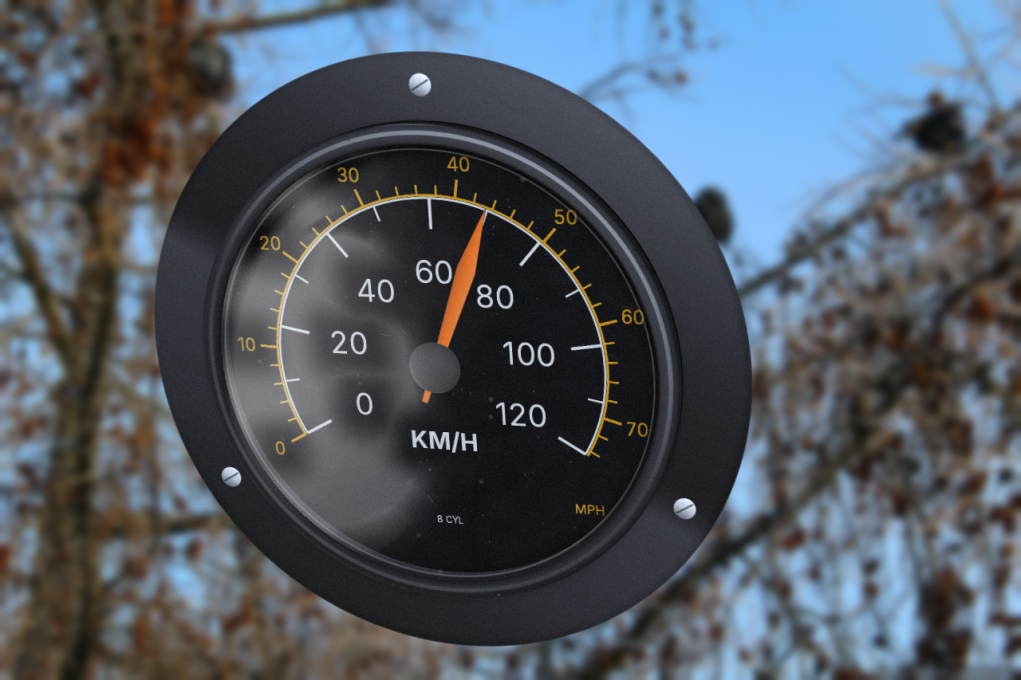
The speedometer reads 70 km/h
